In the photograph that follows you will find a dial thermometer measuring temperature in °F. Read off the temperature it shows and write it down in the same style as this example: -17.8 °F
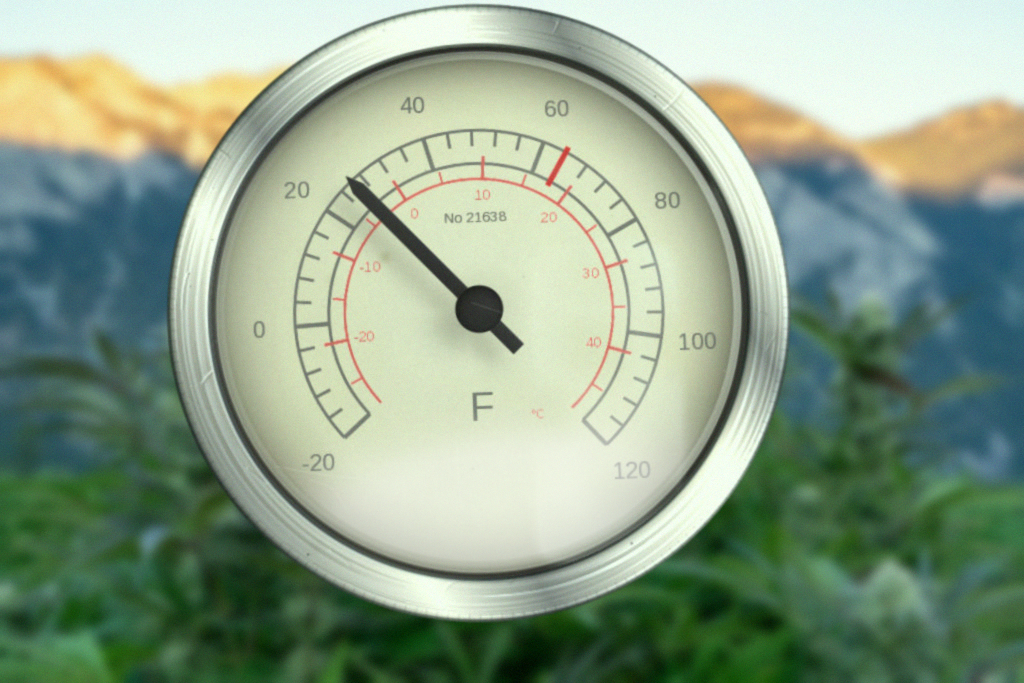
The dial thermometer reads 26 °F
